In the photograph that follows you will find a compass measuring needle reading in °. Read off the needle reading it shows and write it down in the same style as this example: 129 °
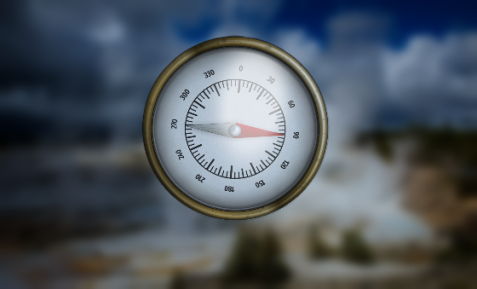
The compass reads 90 °
